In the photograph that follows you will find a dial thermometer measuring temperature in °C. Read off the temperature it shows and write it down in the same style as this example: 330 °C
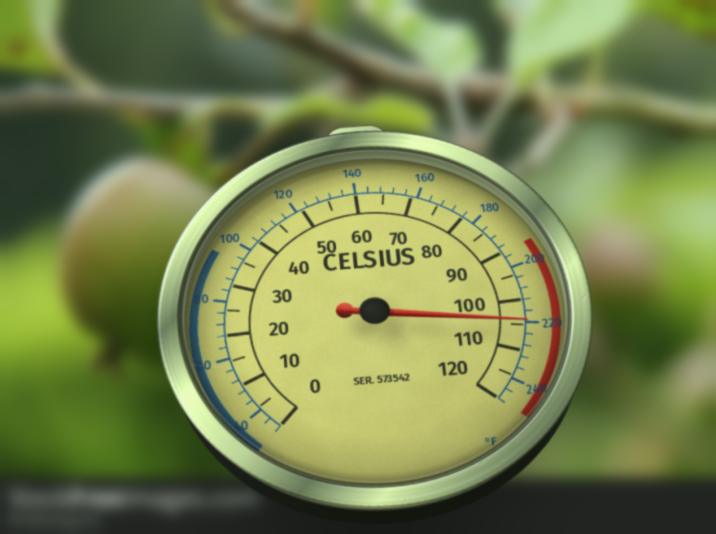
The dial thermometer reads 105 °C
